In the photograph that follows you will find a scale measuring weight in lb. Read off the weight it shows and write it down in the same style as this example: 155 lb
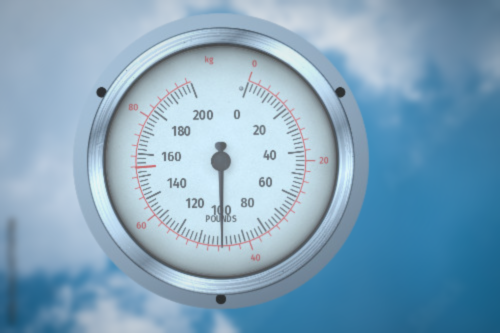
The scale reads 100 lb
